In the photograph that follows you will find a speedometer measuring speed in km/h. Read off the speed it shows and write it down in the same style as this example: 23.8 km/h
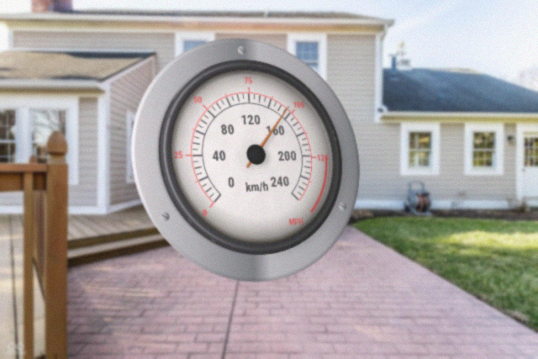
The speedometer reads 155 km/h
